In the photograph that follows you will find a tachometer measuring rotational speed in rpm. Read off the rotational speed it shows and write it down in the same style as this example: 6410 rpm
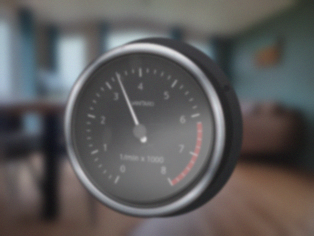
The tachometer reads 3400 rpm
